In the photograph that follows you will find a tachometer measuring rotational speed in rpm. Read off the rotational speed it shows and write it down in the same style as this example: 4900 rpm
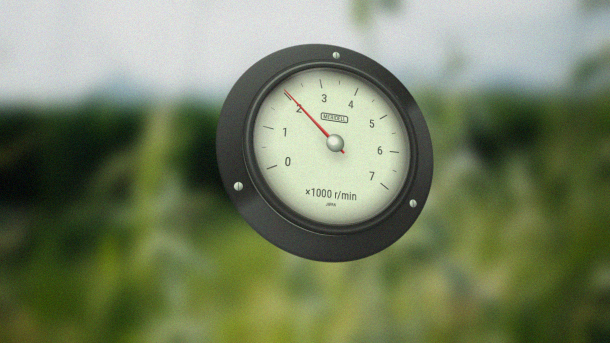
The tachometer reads 2000 rpm
